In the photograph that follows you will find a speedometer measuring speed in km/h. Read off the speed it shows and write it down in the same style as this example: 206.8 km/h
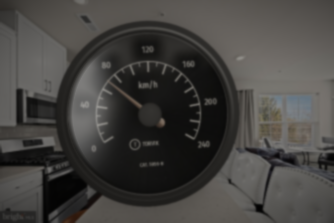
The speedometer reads 70 km/h
